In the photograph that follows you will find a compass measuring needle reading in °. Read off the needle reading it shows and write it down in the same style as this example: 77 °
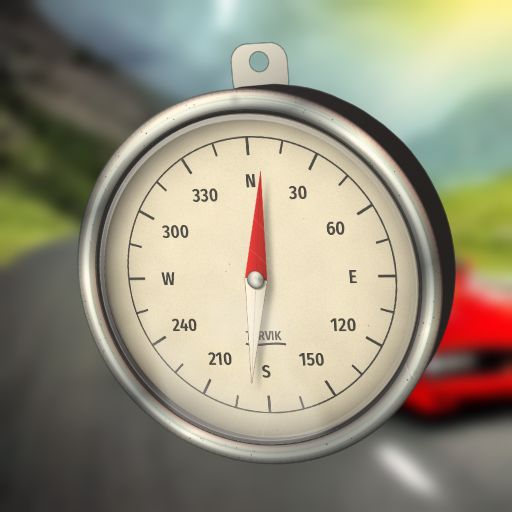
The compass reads 7.5 °
